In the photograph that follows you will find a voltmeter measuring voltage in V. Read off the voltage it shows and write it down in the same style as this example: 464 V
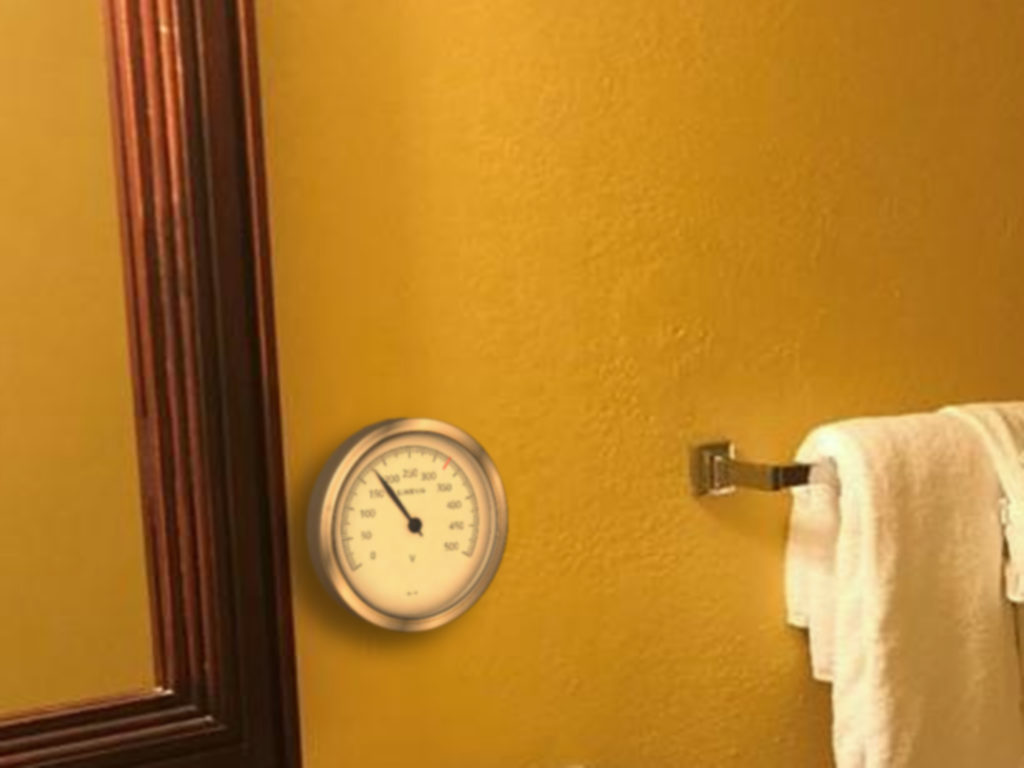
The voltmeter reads 175 V
